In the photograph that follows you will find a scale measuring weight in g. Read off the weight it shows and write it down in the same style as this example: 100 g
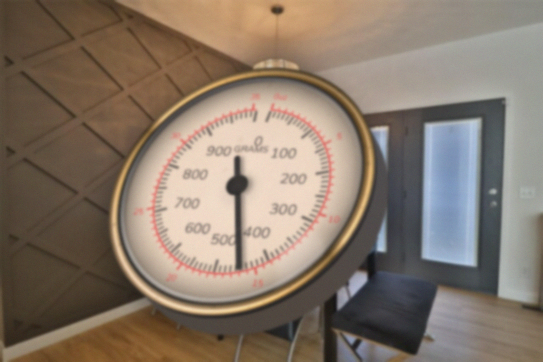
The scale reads 450 g
